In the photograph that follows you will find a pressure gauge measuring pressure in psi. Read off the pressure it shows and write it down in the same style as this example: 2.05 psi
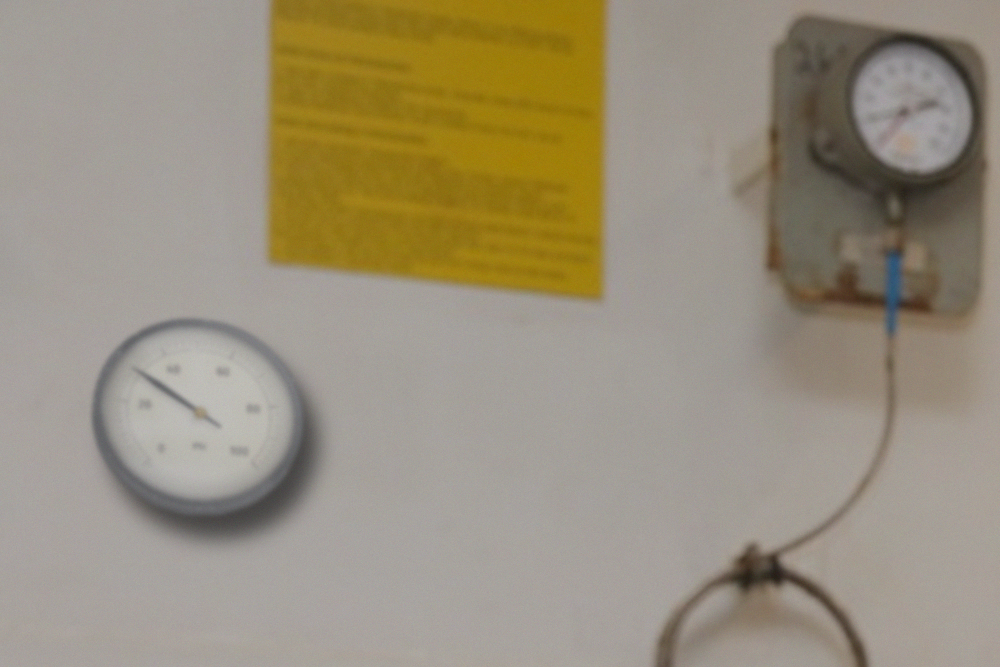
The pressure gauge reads 30 psi
